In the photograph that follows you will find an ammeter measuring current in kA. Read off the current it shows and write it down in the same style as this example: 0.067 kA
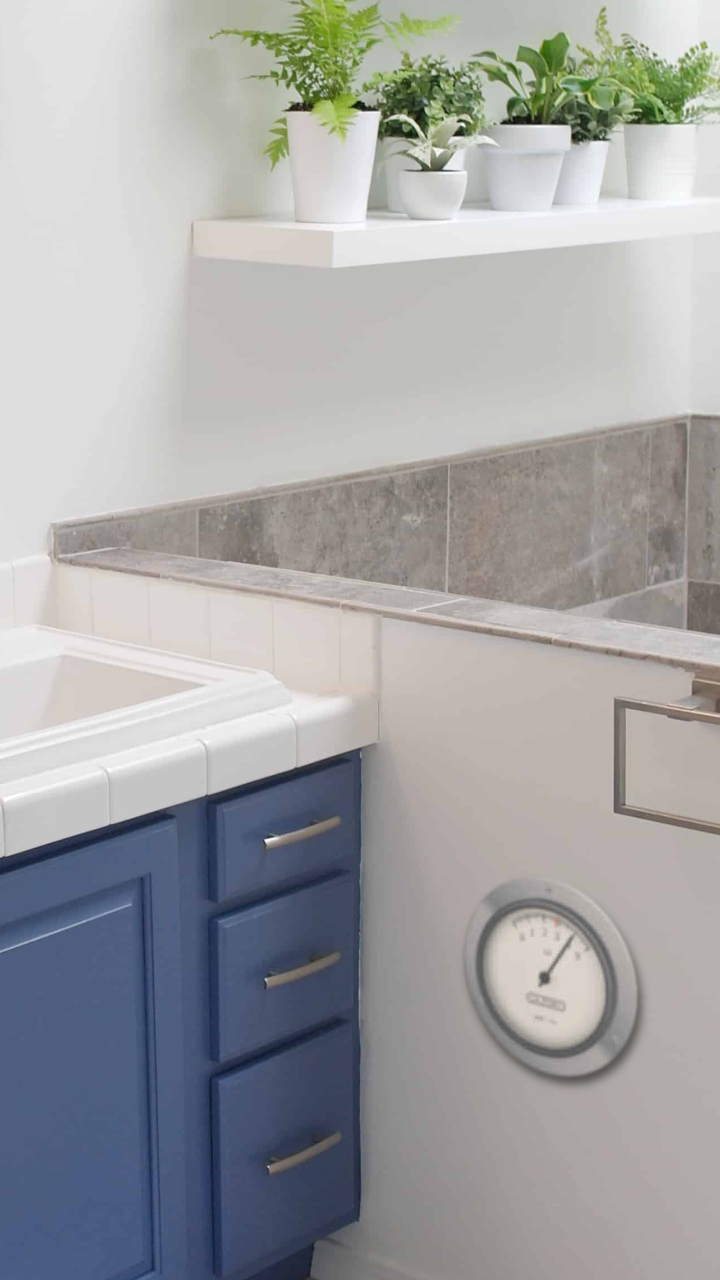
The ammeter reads 4 kA
